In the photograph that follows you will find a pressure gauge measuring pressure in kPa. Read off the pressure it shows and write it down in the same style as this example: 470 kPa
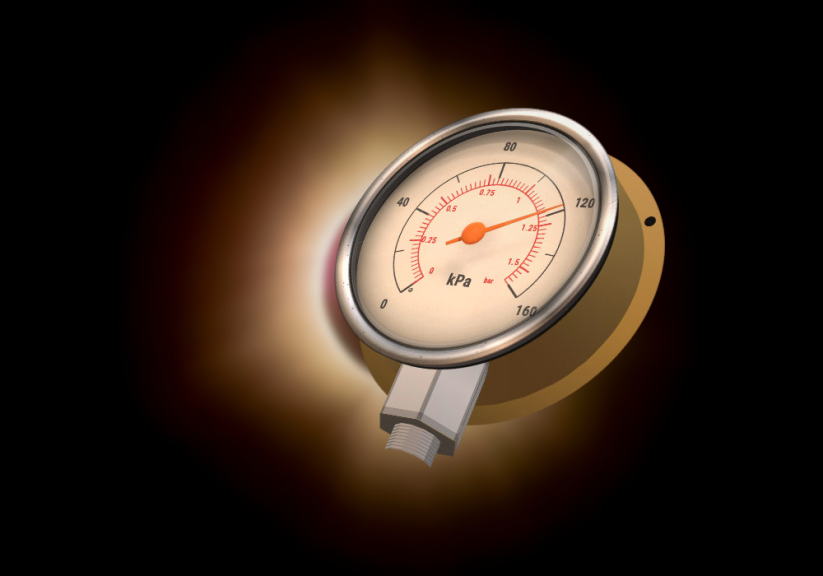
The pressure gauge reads 120 kPa
